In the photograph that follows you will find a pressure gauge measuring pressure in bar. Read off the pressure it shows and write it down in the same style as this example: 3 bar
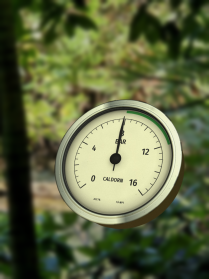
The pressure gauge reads 8 bar
